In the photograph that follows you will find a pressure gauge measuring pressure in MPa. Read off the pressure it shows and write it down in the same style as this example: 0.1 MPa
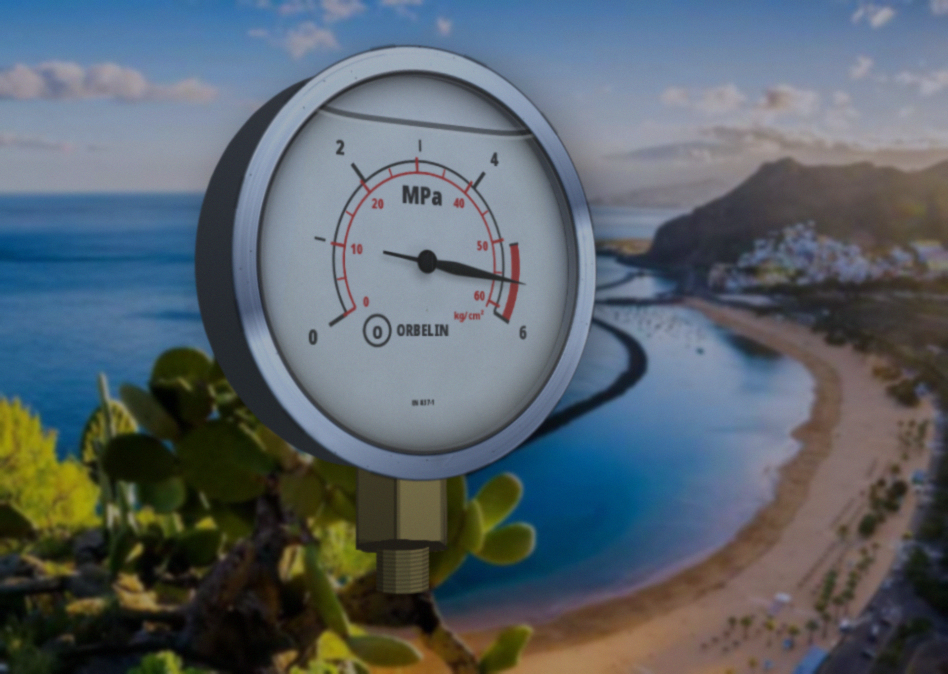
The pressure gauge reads 5.5 MPa
